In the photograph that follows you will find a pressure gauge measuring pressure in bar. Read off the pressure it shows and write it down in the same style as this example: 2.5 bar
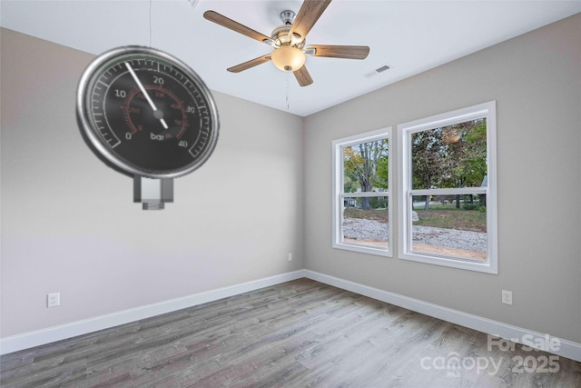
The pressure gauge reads 15 bar
